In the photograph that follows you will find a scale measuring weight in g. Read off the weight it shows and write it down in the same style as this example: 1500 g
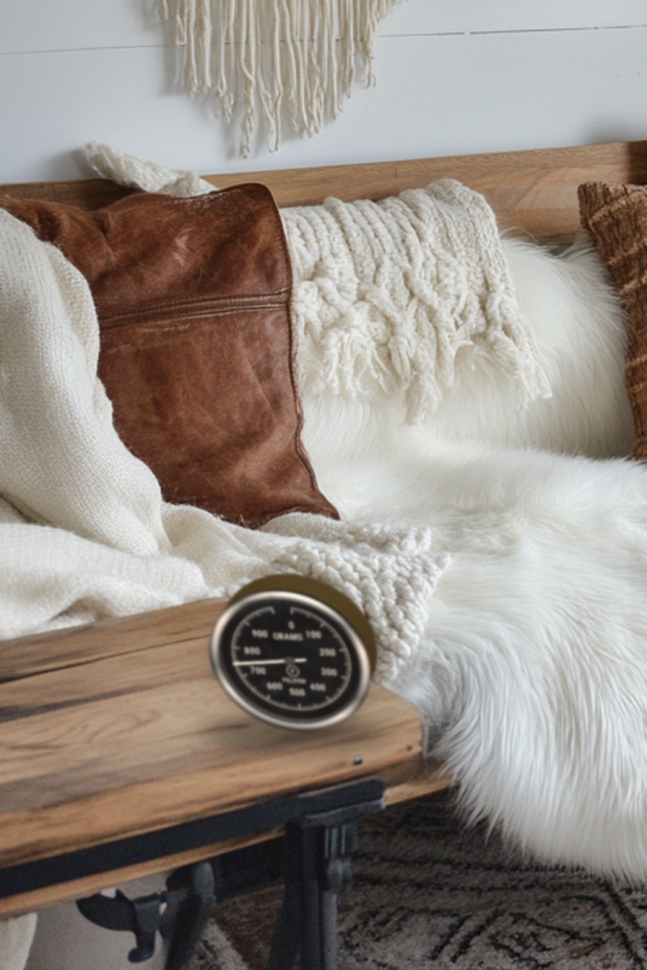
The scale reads 750 g
